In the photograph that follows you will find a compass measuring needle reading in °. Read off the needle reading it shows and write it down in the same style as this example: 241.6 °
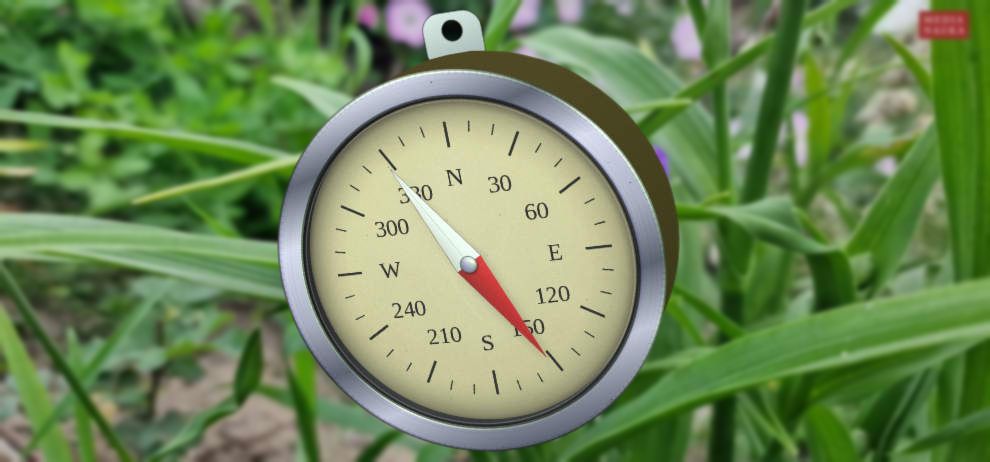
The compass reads 150 °
